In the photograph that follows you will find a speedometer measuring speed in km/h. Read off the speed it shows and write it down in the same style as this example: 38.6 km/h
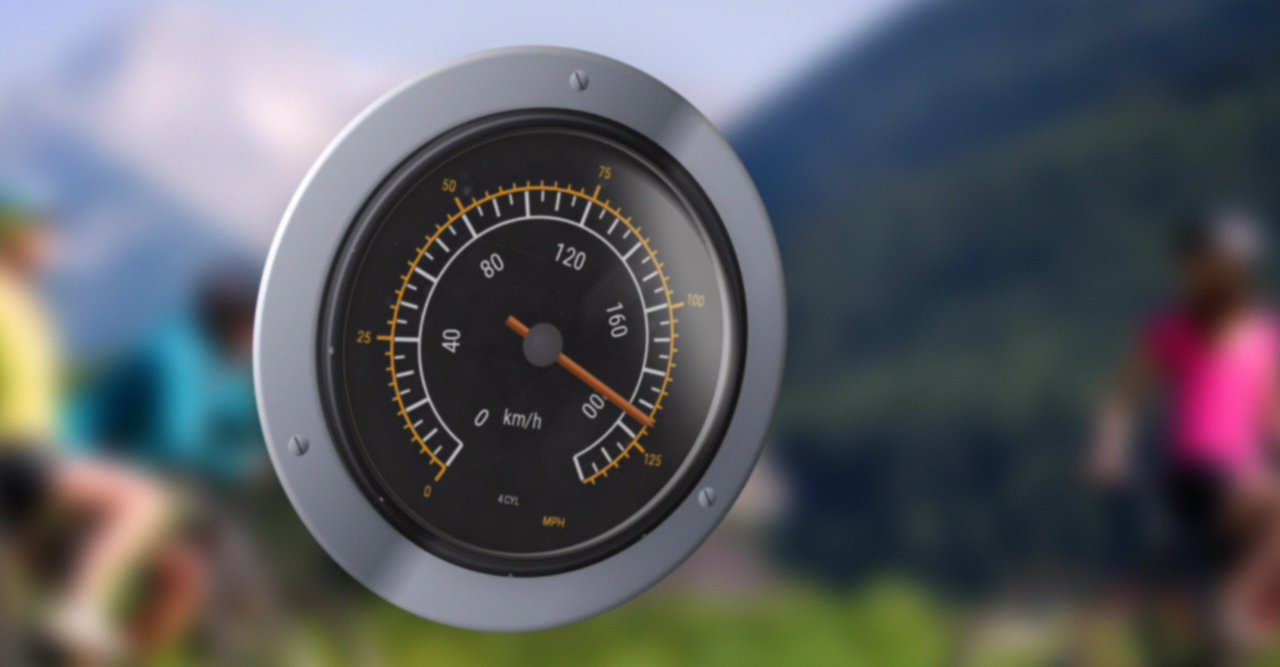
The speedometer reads 195 km/h
